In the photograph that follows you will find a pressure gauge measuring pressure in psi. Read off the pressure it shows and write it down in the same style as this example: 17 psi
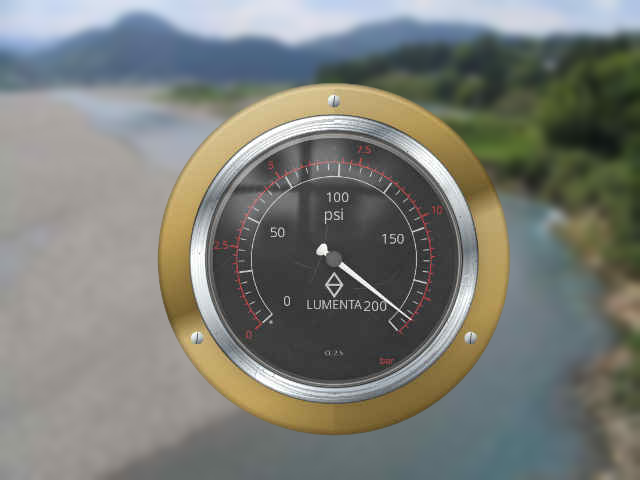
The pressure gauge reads 192.5 psi
